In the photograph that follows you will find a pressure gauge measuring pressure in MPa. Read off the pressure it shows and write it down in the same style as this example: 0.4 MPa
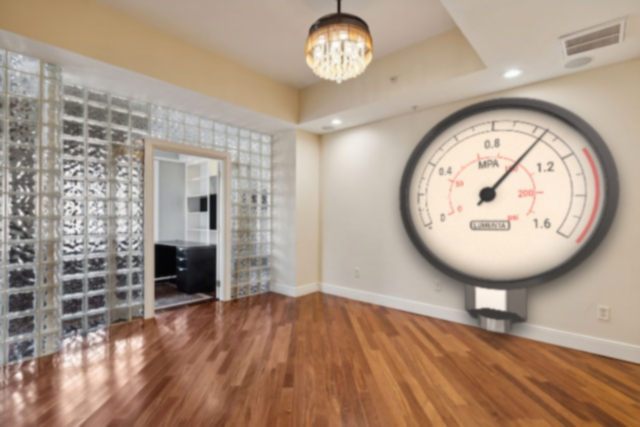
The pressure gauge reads 1.05 MPa
